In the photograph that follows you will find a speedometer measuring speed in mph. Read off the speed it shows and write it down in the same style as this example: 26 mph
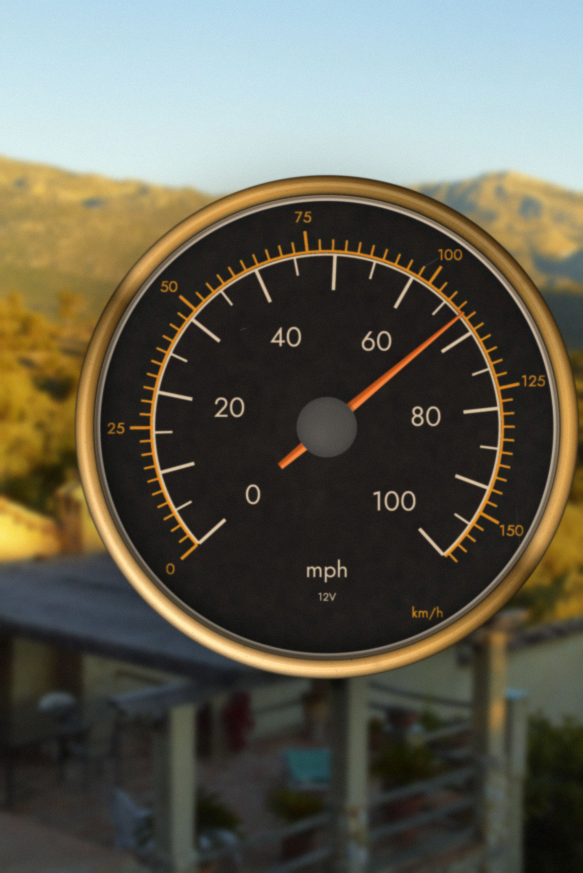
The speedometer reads 67.5 mph
